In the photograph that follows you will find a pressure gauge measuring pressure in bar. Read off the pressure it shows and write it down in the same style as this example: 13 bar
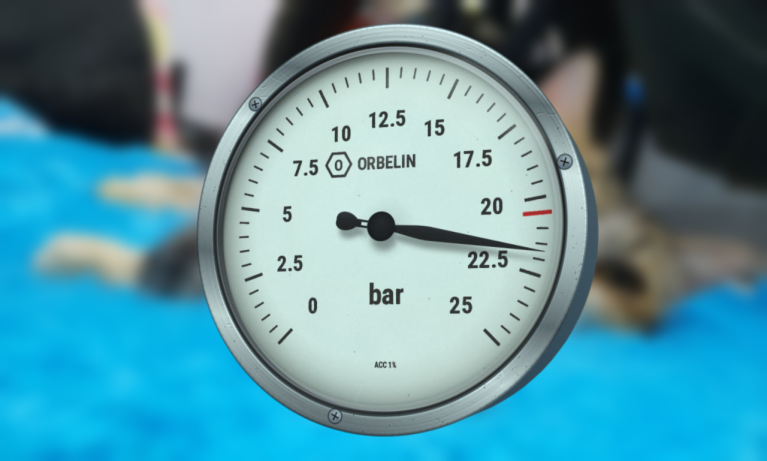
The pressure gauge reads 21.75 bar
